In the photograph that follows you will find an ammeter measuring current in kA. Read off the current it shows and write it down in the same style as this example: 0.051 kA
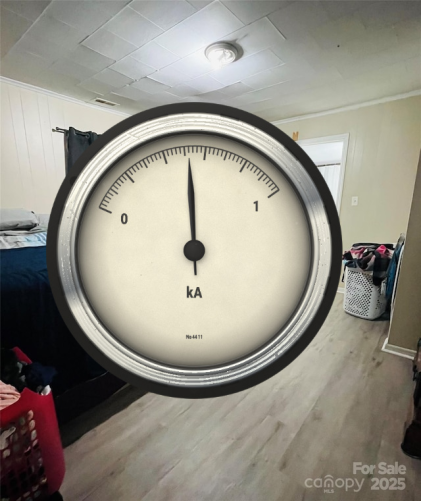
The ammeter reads 0.52 kA
